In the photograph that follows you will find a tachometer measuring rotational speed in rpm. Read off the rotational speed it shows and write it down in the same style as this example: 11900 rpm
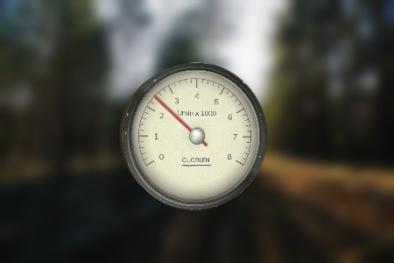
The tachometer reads 2400 rpm
